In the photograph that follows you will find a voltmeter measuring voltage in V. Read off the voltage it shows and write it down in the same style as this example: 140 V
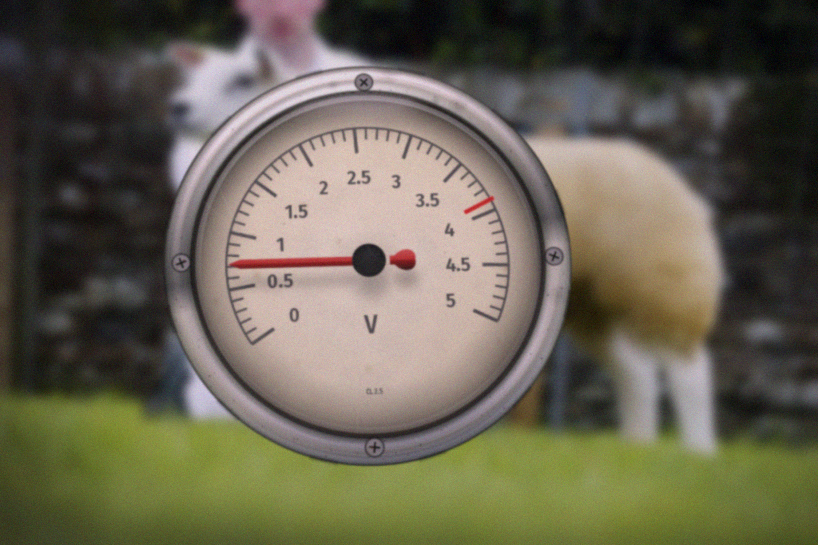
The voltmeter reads 0.7 V
